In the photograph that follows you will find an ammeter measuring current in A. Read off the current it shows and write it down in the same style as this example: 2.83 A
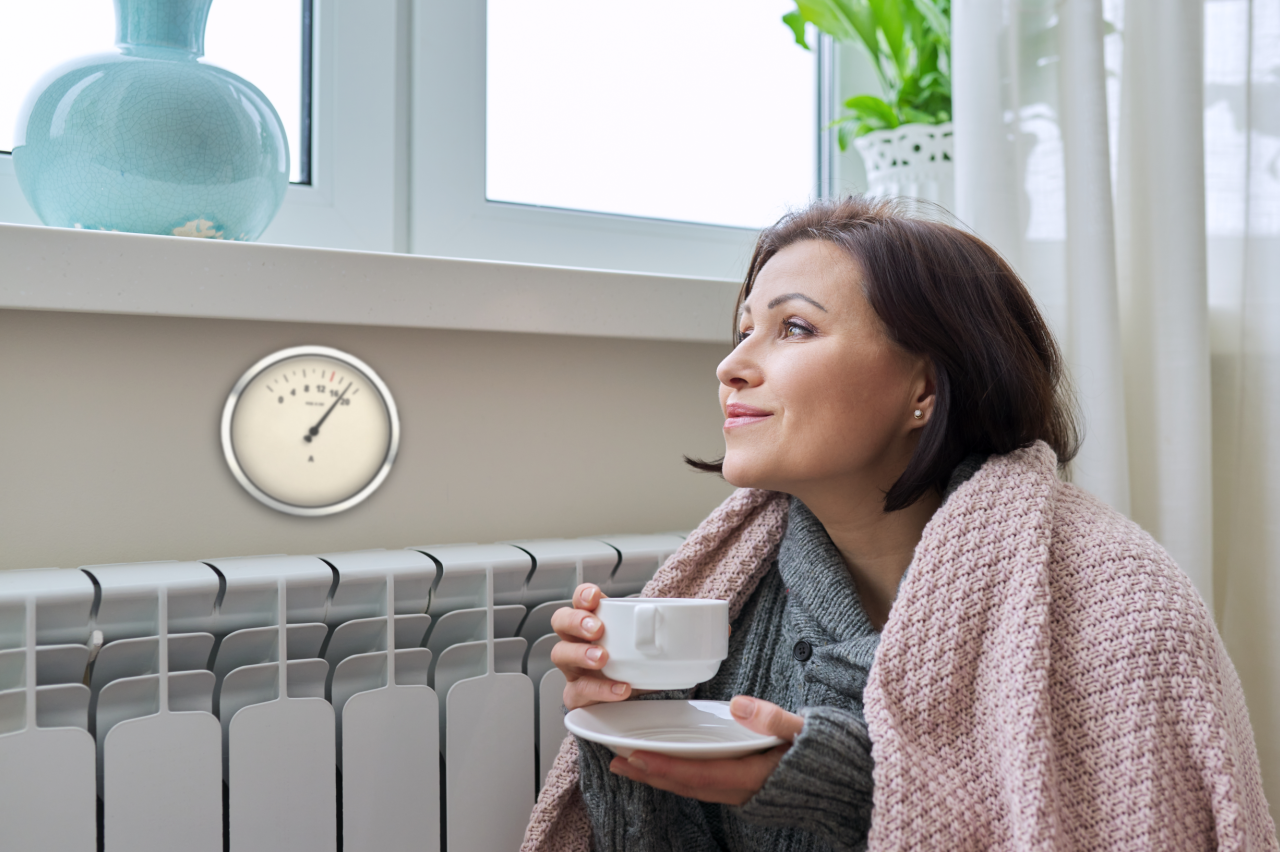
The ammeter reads 18 A
